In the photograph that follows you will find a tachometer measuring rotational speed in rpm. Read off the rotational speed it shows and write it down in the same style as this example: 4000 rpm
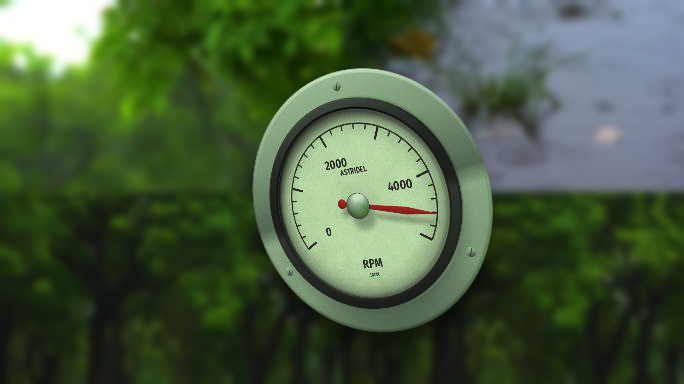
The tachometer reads 4600 rpm
